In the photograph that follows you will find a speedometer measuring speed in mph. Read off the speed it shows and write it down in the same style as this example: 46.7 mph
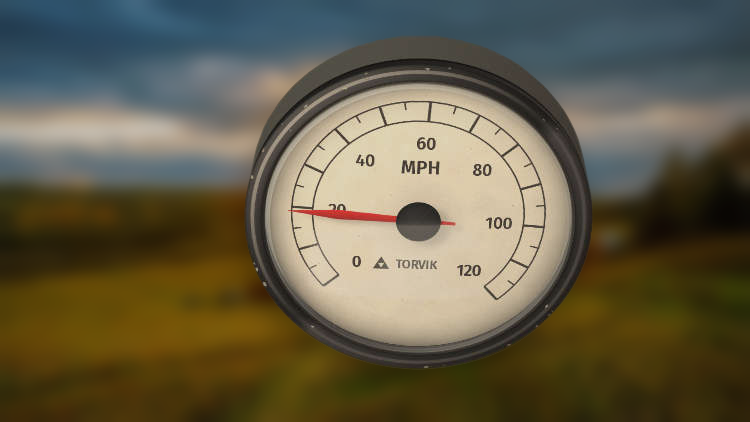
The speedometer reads 20 mph
